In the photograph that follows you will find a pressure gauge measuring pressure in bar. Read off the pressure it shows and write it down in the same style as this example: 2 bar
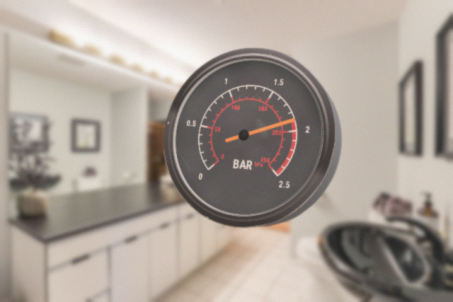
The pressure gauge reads 1.9 bar
